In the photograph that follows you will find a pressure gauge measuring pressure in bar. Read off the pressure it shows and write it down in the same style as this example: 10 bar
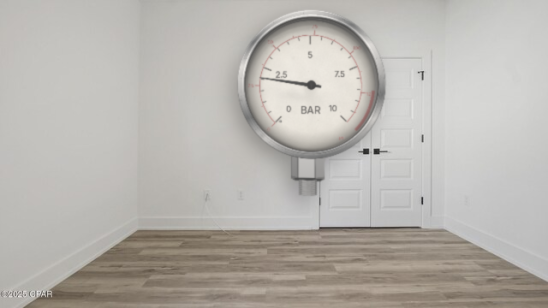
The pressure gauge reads 2 bar
